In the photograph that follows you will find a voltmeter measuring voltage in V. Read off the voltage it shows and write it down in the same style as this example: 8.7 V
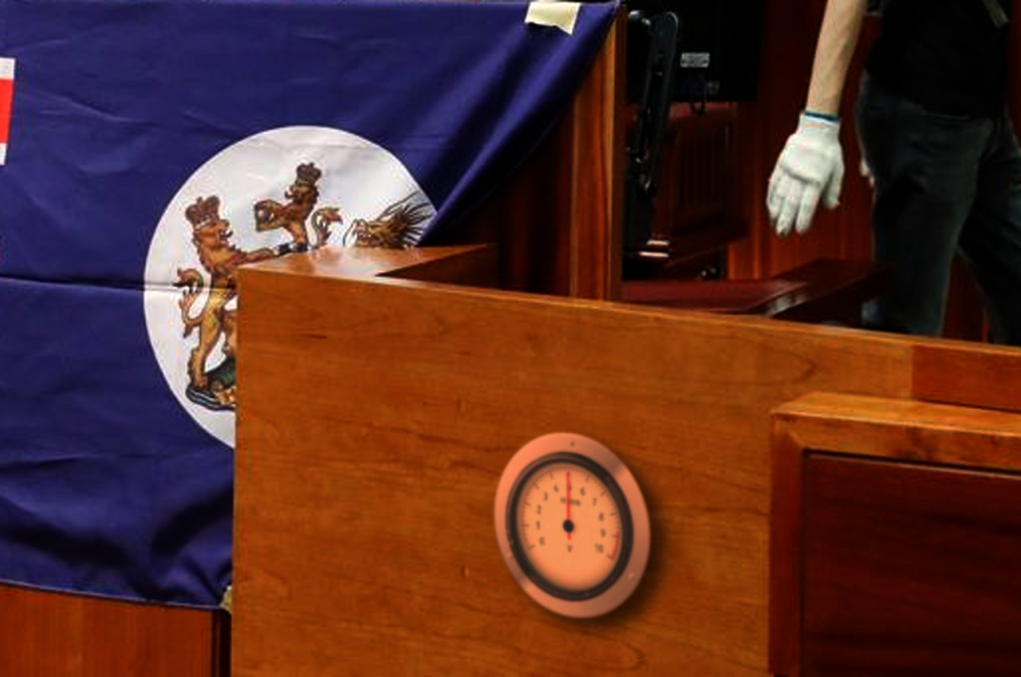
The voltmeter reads 5 V
